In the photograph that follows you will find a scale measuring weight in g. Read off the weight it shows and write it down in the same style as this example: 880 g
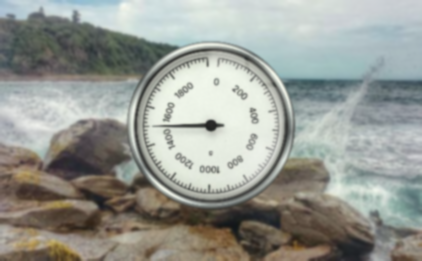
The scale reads 1500 g
